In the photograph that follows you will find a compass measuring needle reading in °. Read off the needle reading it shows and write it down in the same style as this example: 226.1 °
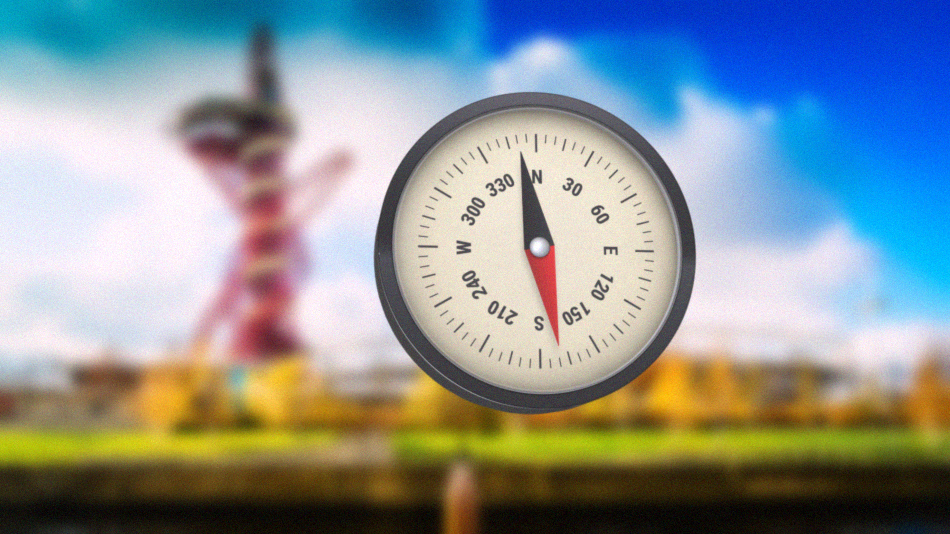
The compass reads 170 °
